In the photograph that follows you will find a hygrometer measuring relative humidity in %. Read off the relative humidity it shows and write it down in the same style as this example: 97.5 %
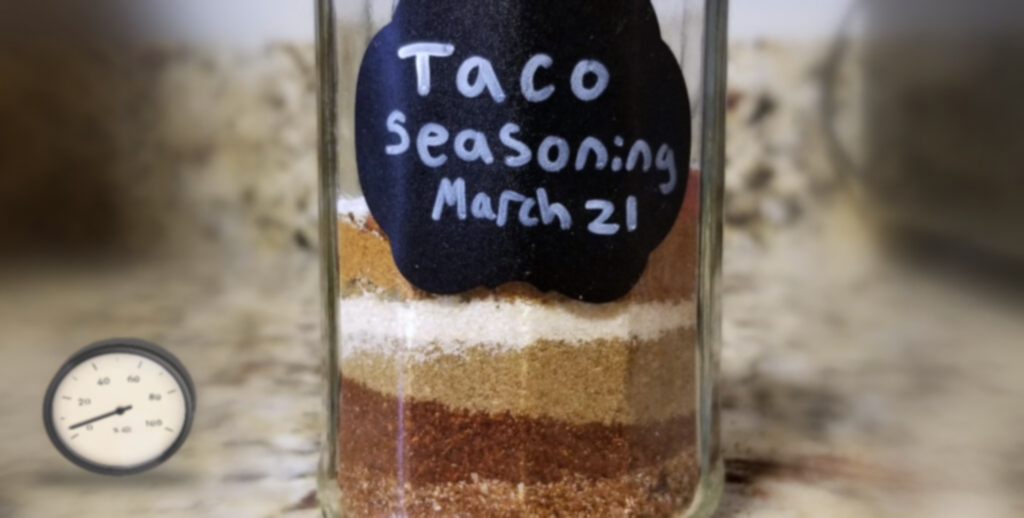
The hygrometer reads 5 %
